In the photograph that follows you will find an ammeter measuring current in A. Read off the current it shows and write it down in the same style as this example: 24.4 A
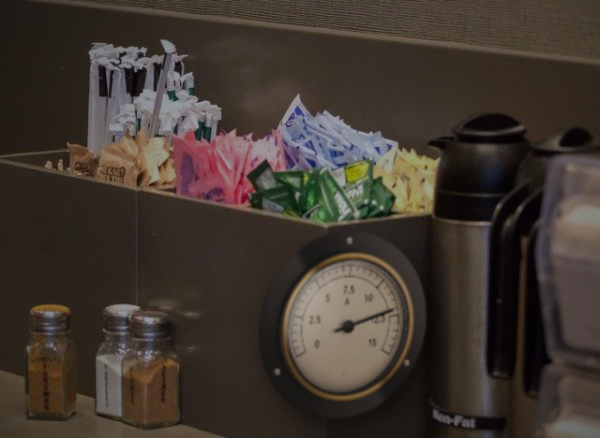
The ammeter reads 12 A
